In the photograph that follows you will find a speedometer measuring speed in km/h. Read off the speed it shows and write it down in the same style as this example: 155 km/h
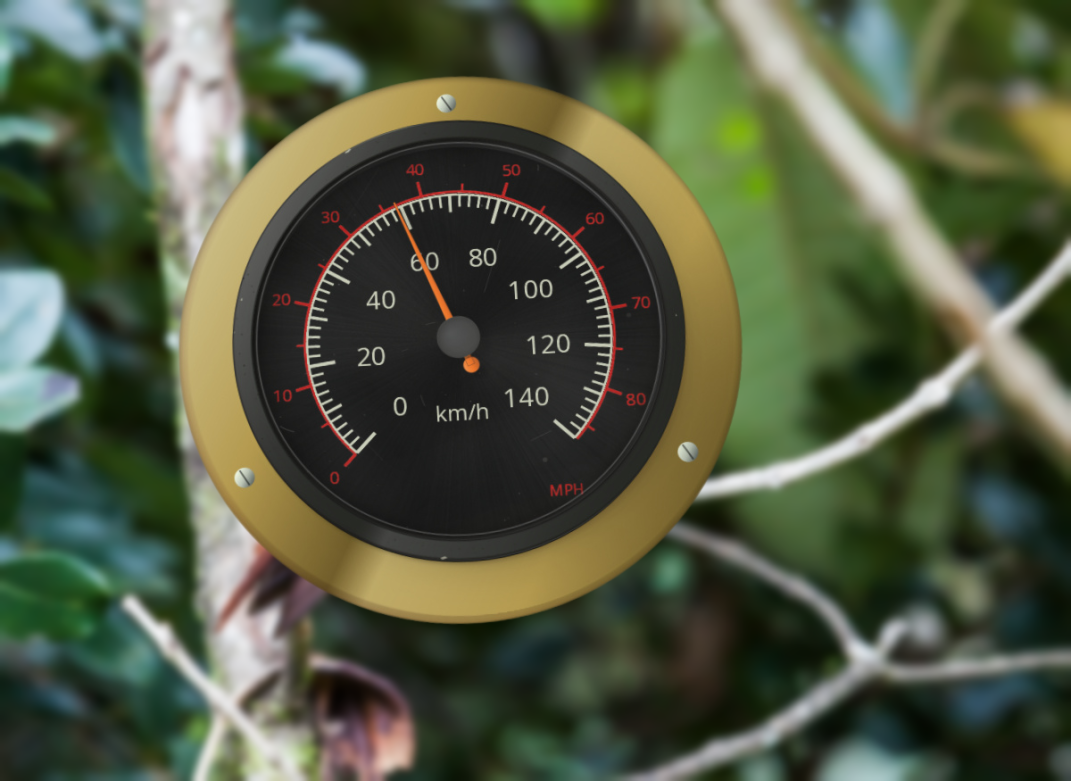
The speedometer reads 59 km/h
